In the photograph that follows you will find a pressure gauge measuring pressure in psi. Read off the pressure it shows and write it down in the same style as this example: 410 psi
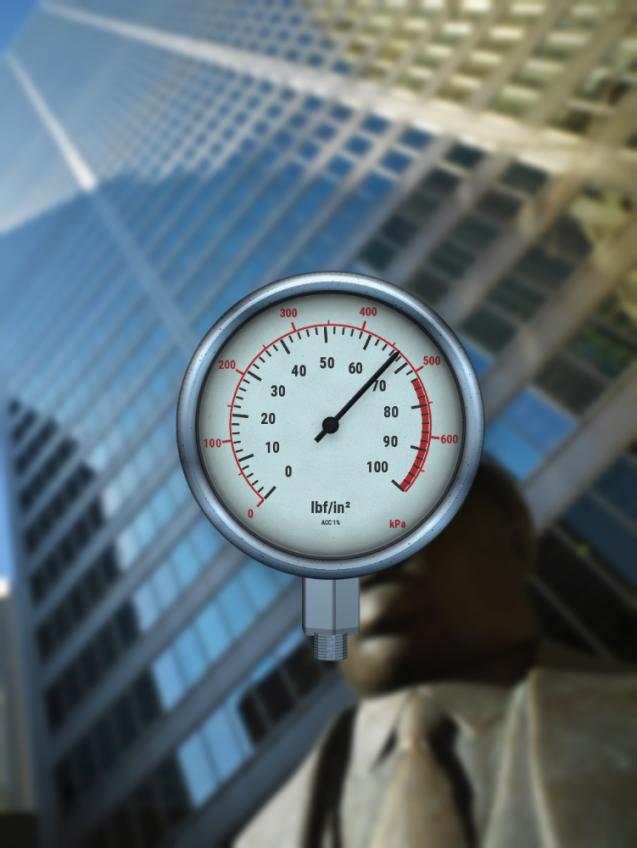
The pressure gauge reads 67 psi
